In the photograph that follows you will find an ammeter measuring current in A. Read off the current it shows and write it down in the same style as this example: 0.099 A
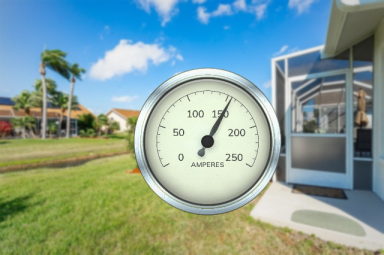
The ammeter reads 155 A
